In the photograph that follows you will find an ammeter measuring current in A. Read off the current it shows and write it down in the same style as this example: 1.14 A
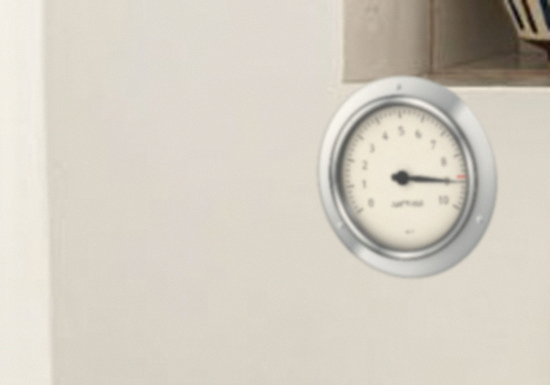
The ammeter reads 9 A
